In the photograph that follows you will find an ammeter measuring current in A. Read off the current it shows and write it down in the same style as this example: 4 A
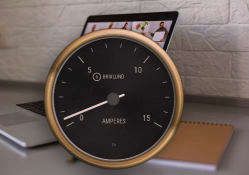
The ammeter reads 0.5 A
